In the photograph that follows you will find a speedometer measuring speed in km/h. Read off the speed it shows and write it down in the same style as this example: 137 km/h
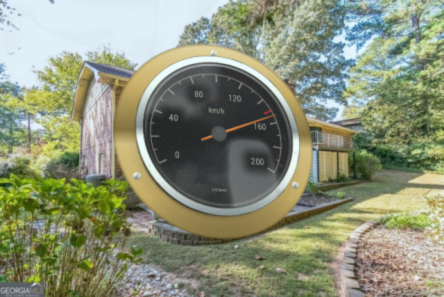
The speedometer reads 155 km/h
